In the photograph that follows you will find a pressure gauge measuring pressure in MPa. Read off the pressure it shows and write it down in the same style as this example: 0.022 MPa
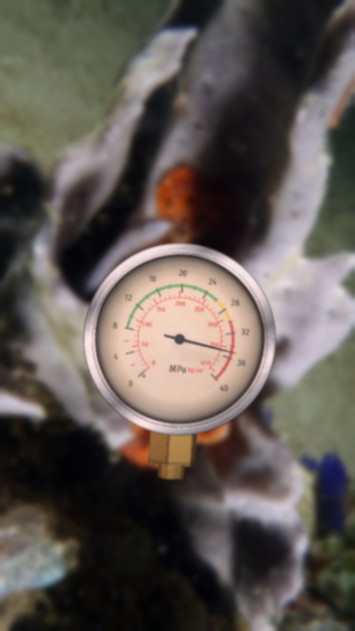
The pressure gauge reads 35 MPa
